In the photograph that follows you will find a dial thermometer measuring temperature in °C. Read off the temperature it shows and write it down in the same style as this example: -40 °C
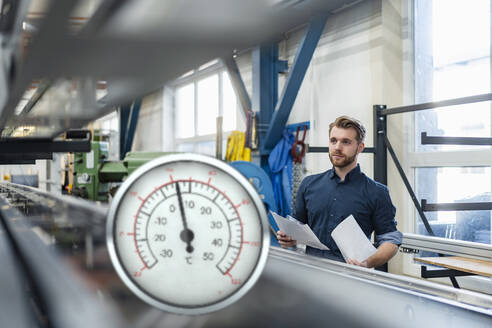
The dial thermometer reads 6 °C
